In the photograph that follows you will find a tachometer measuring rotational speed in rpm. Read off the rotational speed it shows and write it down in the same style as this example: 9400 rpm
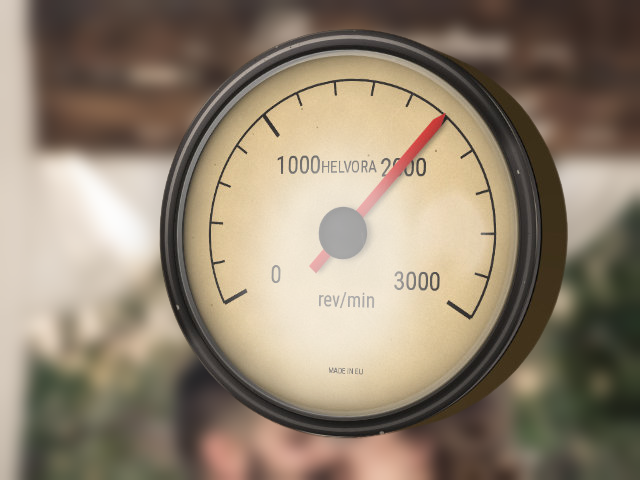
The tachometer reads 2000 rpm
